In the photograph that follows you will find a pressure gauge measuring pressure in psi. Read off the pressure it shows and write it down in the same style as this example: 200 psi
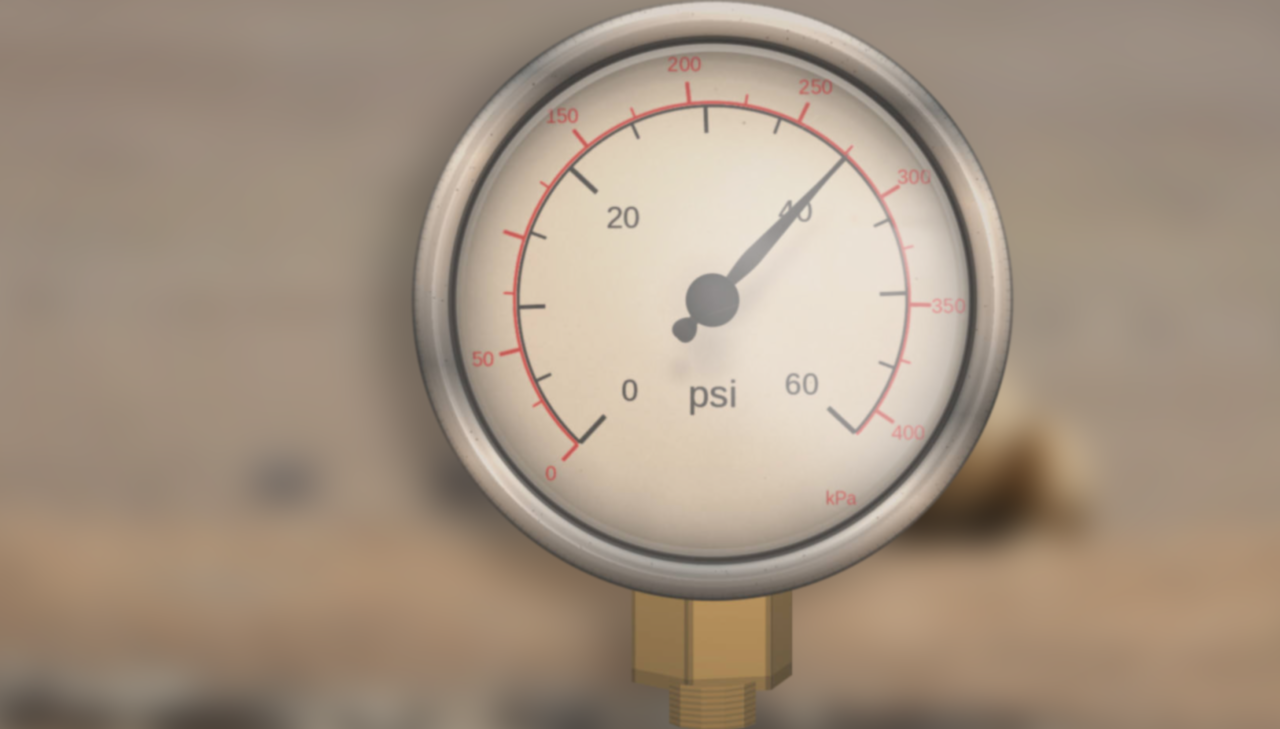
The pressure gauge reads 40 psi
